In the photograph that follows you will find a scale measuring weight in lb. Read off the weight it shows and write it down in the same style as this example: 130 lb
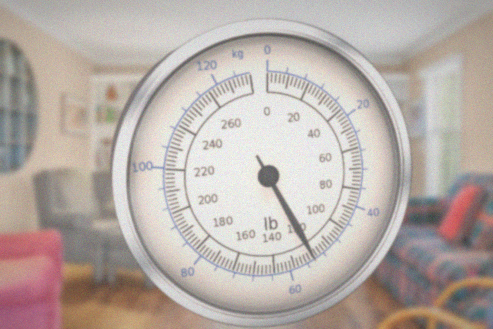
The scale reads 120 lb
